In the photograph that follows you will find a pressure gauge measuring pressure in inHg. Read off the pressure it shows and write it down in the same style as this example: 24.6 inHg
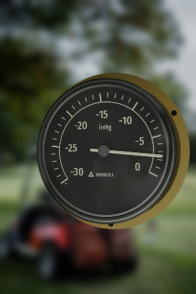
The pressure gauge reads -2.5 inHg
